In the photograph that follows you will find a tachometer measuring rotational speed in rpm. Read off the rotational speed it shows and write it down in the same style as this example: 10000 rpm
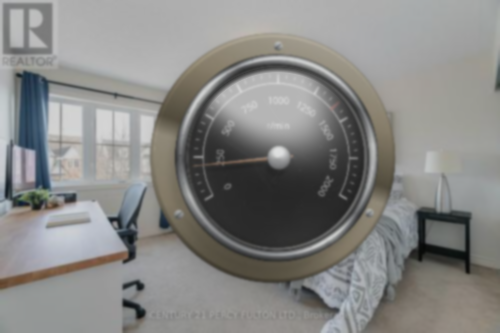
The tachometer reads 200 rpm
